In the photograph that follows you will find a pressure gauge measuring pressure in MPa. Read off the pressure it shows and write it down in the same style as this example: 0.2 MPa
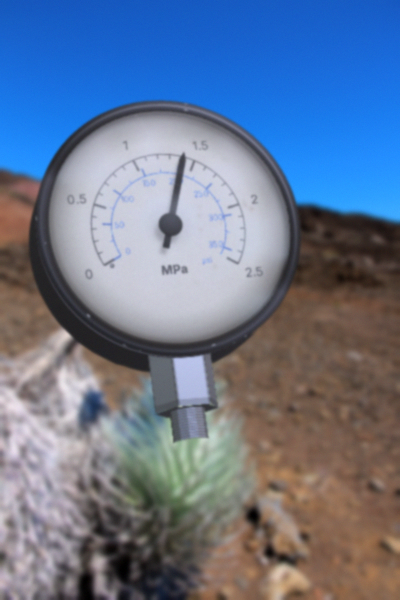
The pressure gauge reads 1.4 MPa
